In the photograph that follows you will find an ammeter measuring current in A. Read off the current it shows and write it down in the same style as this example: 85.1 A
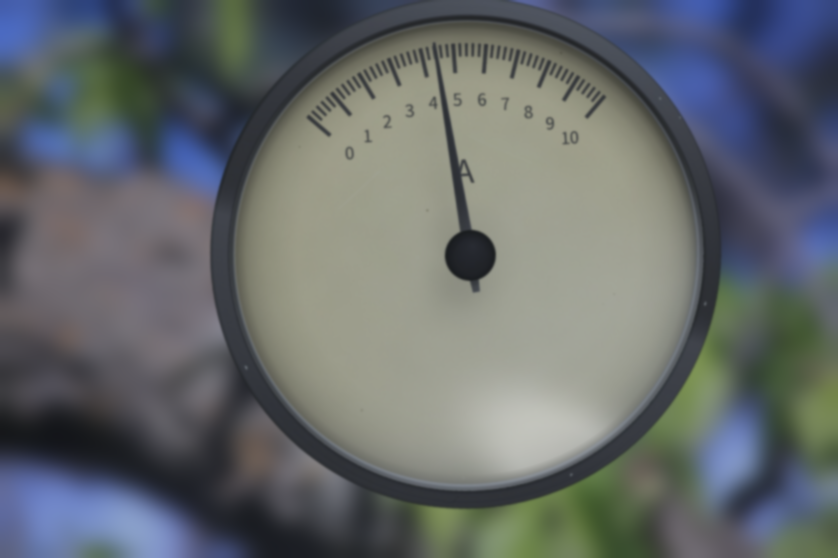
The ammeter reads 4.4 A
